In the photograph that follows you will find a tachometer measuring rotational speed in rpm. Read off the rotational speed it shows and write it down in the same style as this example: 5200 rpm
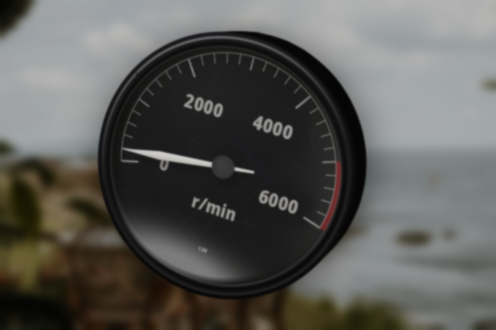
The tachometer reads 200 rpm
